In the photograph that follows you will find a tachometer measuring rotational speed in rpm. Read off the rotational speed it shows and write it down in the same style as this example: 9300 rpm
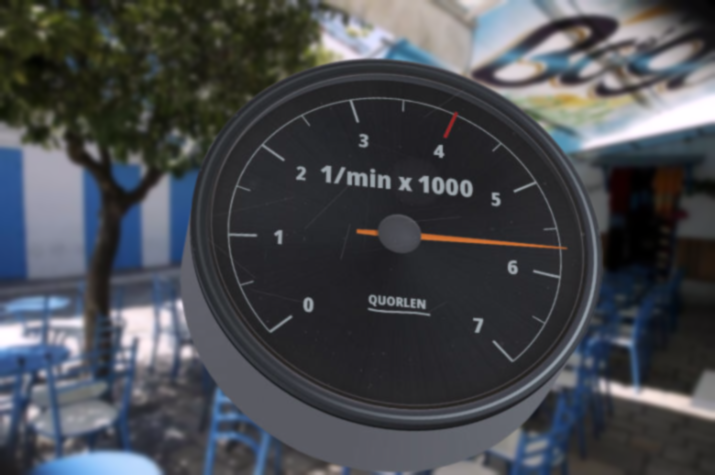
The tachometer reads 5750 rpm
